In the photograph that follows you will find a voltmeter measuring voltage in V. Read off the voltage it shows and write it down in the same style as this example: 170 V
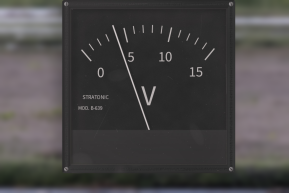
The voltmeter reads 4 V
